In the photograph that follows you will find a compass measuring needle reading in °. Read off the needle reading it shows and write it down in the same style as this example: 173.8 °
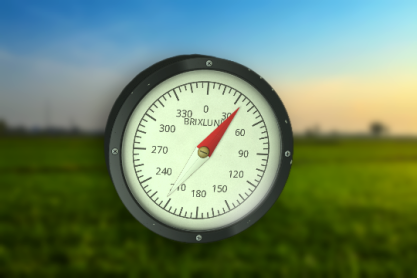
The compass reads 35 °
